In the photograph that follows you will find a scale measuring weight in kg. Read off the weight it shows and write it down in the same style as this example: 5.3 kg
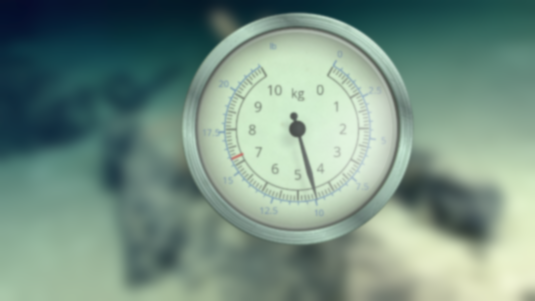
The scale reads 4.5 kg
